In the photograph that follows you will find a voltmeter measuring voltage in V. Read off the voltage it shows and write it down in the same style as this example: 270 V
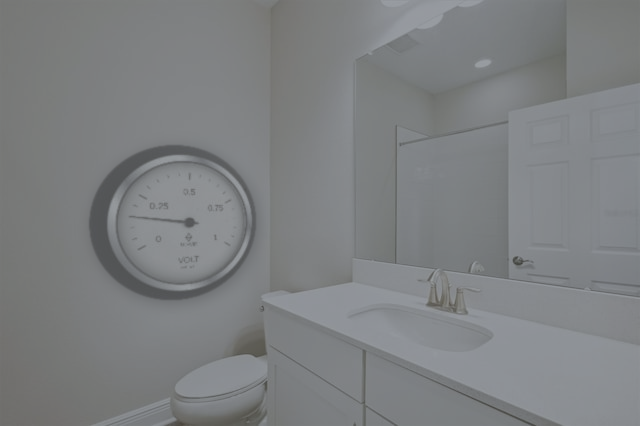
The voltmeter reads 0.15 V
